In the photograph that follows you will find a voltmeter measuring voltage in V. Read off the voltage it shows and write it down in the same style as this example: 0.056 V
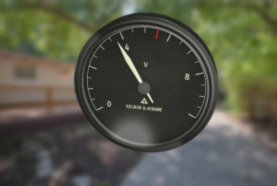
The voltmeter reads 3.75 V
